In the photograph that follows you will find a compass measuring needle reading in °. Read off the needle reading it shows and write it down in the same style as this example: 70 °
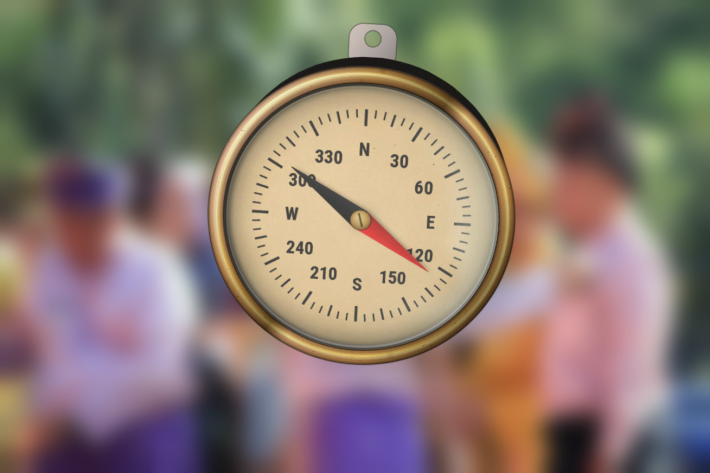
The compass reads 125 °
